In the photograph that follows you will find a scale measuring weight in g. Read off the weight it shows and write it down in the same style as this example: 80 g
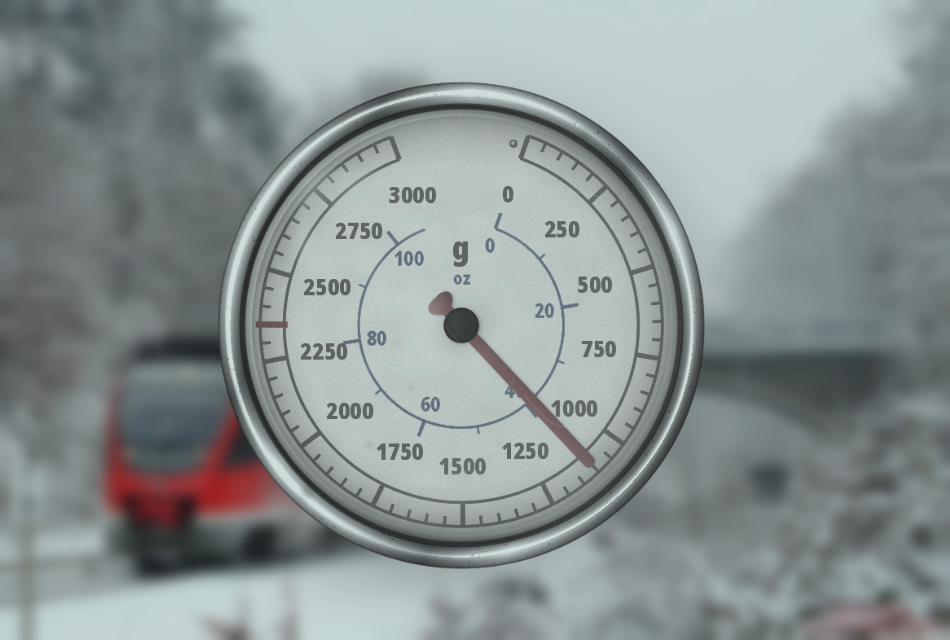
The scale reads 1100 g
